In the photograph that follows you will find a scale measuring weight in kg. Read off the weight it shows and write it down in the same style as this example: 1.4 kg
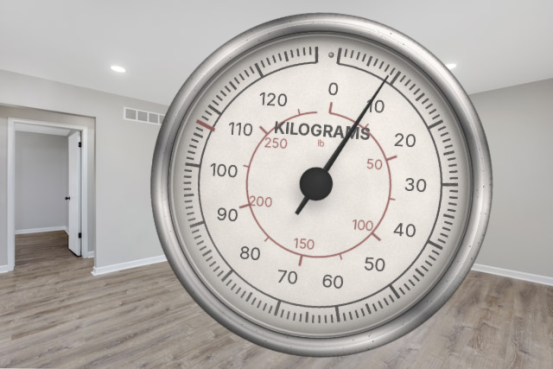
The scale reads 9 kg
